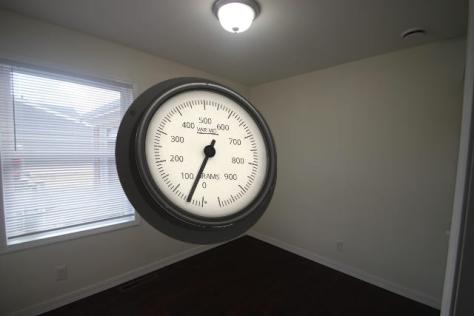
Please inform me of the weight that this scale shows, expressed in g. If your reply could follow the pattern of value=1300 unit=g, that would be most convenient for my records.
value=50 unit=g
